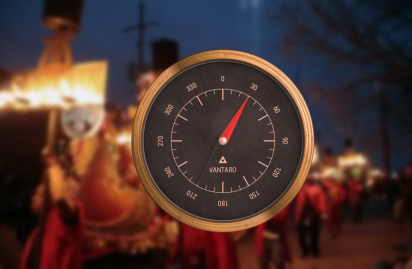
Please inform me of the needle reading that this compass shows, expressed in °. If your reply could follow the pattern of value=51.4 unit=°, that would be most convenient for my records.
value=30 unit=°
